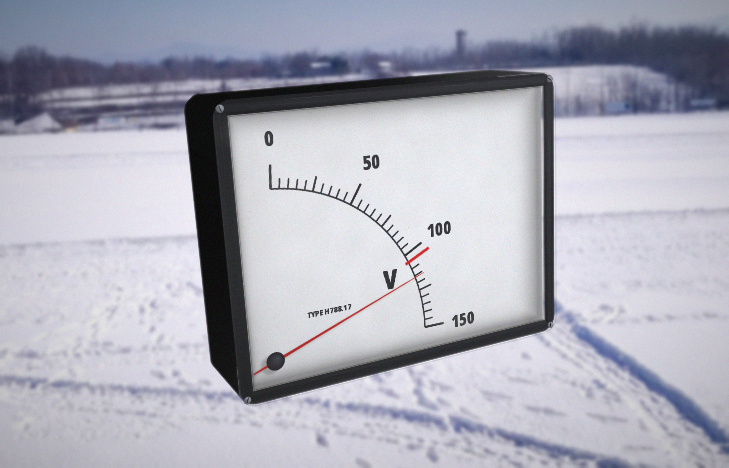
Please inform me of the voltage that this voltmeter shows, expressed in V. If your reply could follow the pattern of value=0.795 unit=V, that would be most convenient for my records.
value=115 unit=V
